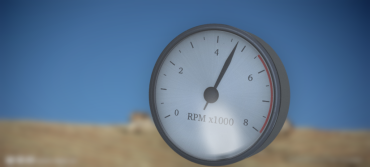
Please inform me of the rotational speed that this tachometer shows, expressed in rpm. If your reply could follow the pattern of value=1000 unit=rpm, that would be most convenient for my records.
value=4750 unit=rpm
